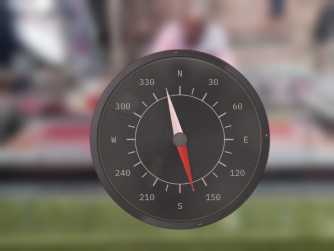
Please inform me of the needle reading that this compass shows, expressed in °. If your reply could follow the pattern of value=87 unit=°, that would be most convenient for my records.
value=165 unit=°
